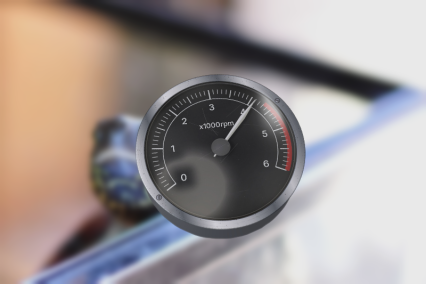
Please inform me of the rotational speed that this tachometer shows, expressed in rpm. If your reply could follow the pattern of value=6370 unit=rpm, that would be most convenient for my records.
value=4100 unit=rpm
